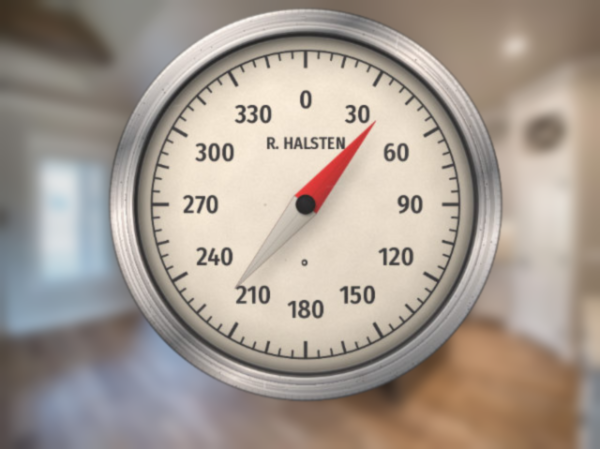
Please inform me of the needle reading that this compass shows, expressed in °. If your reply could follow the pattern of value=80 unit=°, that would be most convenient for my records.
value=40 unit=°
